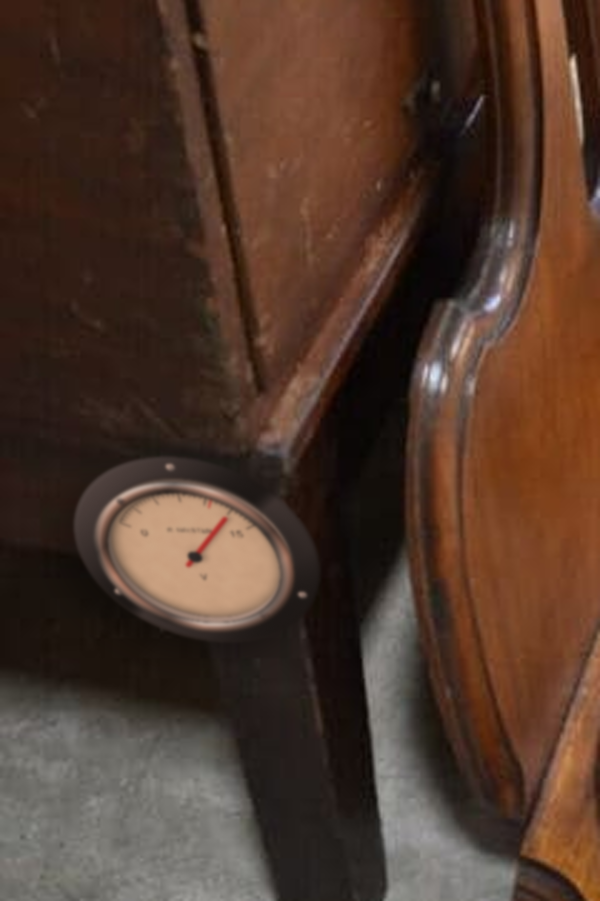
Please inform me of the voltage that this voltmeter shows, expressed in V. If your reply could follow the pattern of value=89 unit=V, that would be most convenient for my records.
value=12.5 unit=V
